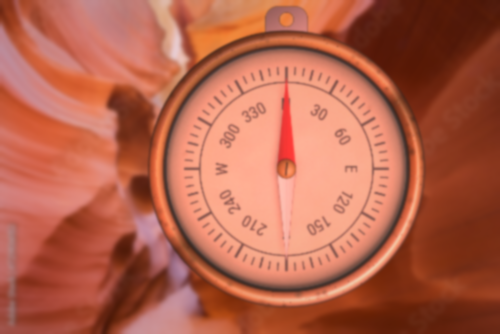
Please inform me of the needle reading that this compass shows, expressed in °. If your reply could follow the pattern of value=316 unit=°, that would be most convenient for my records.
value=0 unit=°
